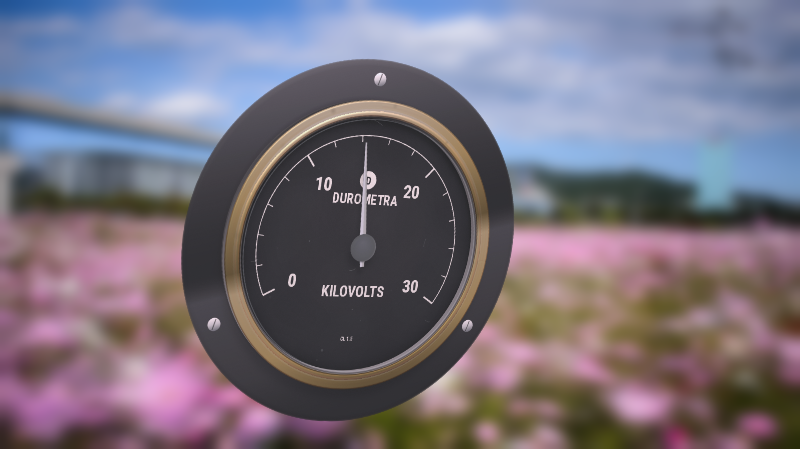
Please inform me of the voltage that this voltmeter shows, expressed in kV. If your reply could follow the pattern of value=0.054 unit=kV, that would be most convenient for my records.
value=14 unit=kV
